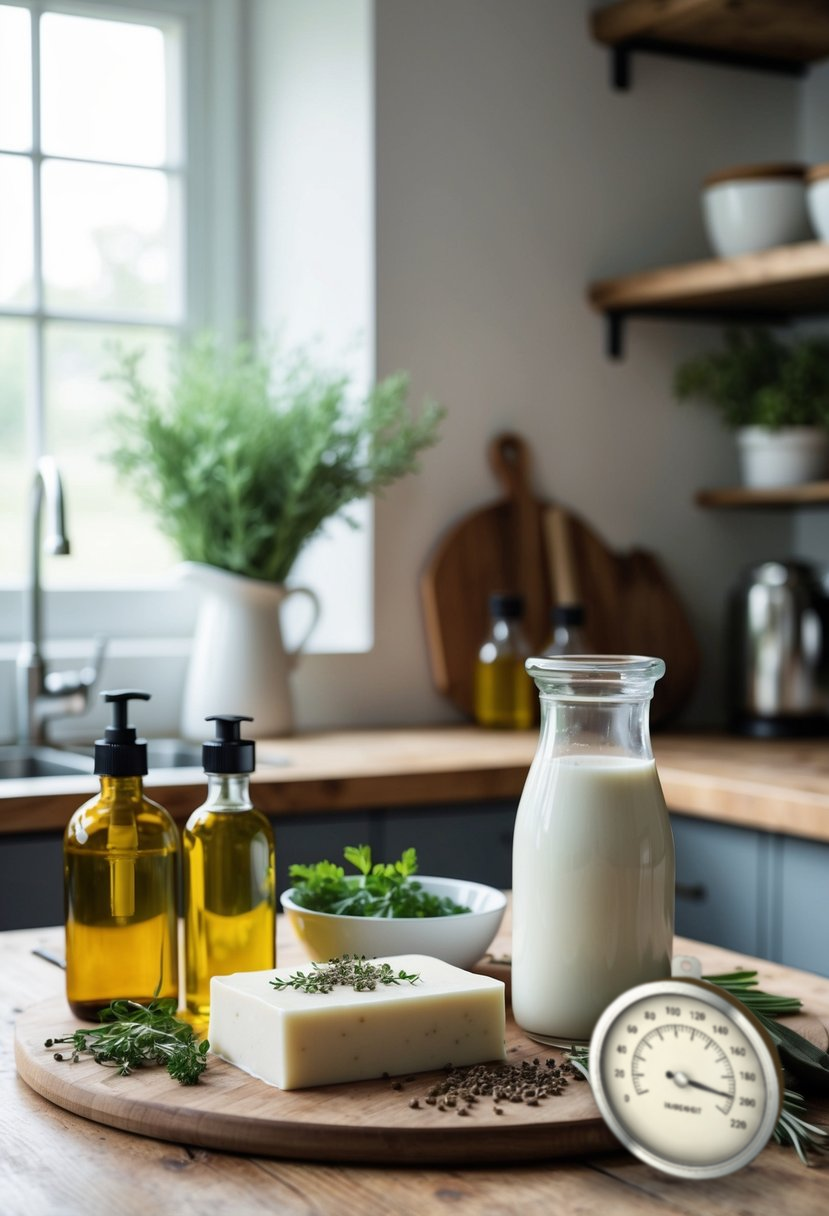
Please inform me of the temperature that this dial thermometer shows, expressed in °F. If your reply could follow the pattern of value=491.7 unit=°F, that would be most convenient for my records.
value=200 unit=°F
